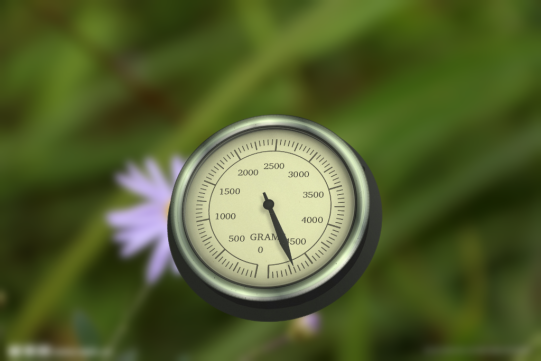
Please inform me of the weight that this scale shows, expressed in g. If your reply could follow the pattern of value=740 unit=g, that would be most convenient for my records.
value=4700 unit=g
